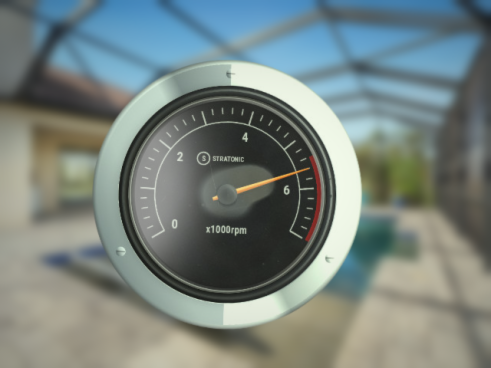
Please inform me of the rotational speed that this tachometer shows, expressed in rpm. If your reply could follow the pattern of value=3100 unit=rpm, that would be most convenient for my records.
value=5600 unit=rpm
